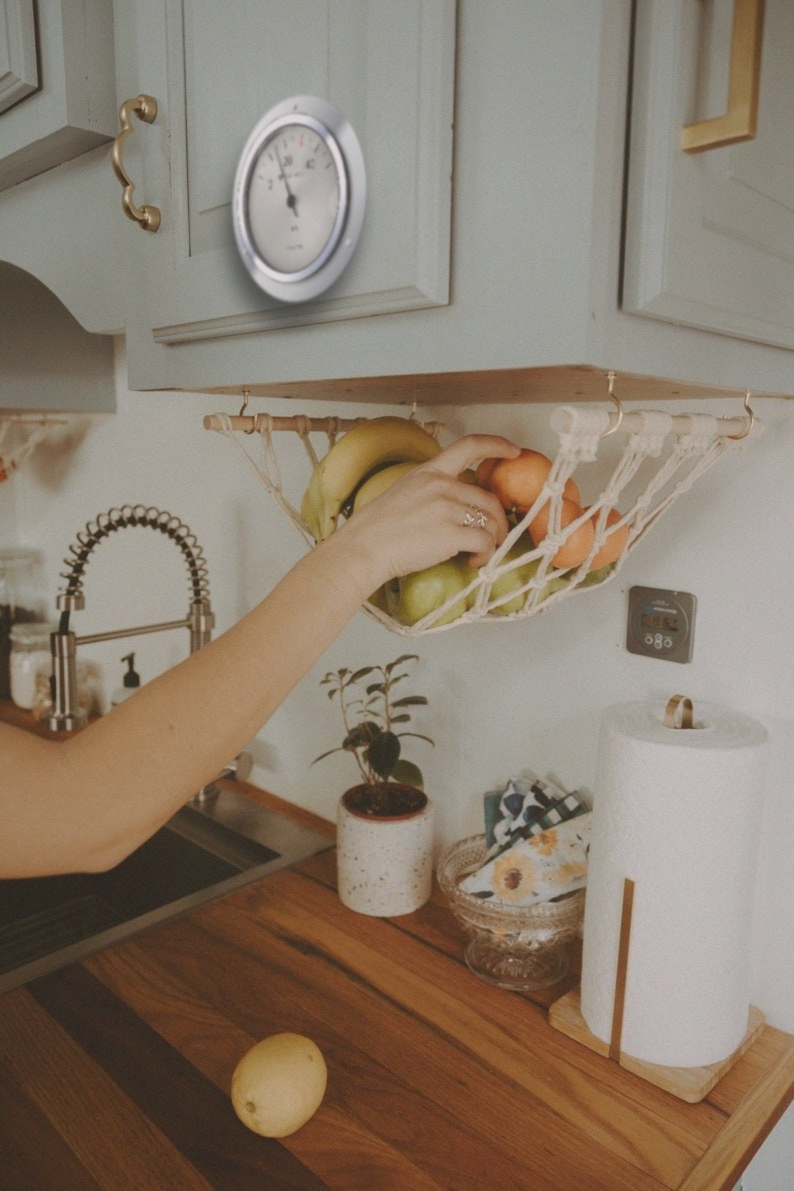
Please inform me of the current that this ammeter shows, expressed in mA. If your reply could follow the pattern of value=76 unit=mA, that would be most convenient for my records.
value=15 unit=mA
